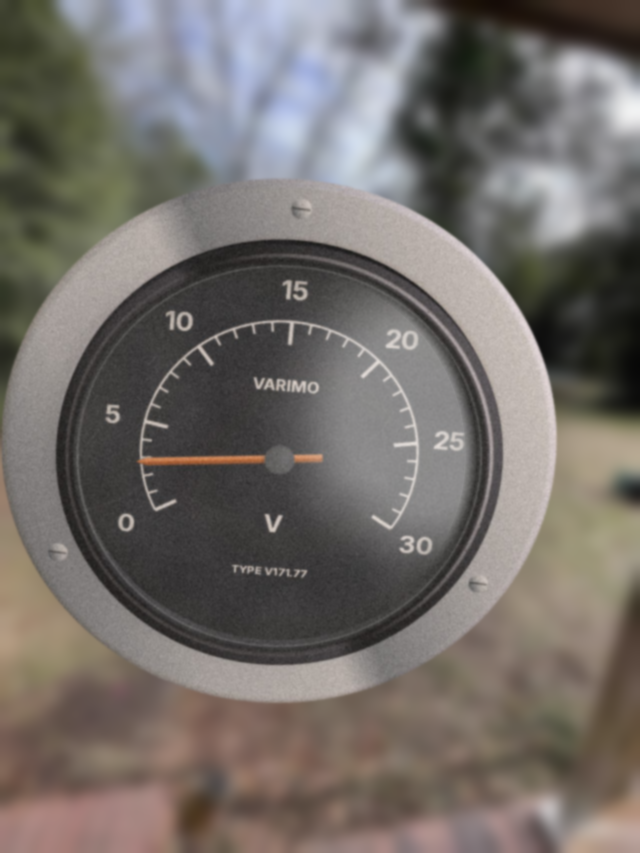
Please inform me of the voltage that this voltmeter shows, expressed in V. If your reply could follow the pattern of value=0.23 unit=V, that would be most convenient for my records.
value=3 unit=V
